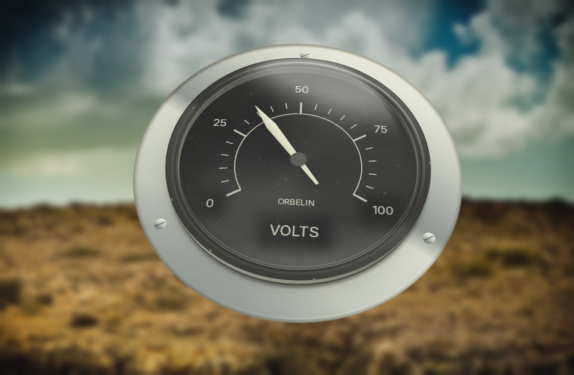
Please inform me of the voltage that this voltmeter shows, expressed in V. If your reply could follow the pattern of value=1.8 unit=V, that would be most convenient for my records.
value=35 unit=V
